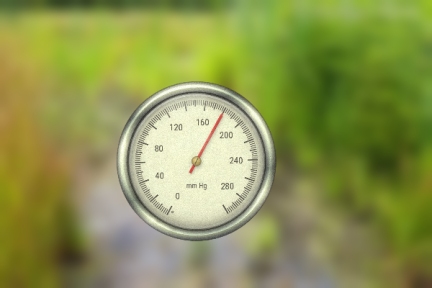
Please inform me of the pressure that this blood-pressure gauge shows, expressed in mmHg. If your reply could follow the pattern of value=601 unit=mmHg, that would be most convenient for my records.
value=180 unit=mmHg
